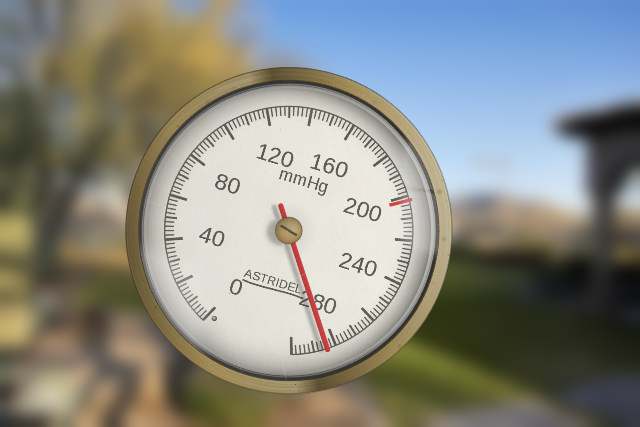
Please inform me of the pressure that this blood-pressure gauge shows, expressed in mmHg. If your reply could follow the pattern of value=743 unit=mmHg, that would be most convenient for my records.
value=284 unit=mmHg
